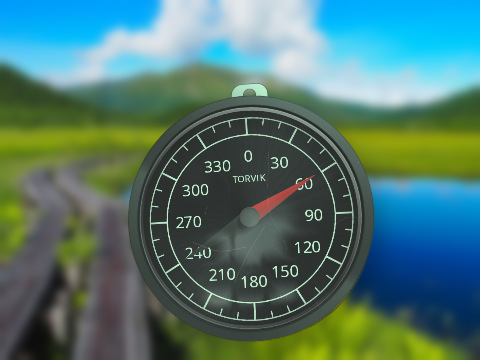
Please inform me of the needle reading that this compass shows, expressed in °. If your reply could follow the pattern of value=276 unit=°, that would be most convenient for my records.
value=60 unit=°
